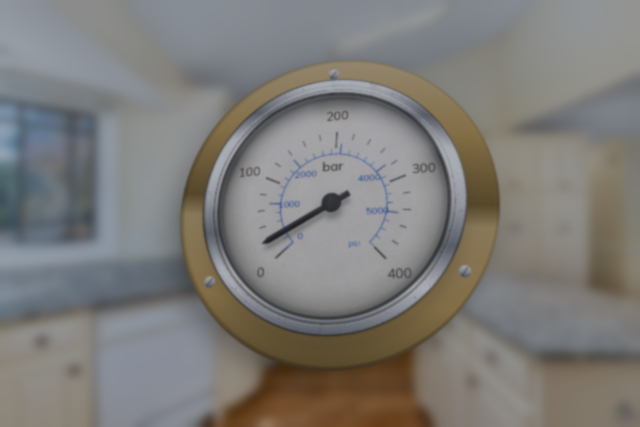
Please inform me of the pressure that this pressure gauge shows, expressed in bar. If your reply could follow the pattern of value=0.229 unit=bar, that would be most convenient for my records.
value=20 unit=bar
